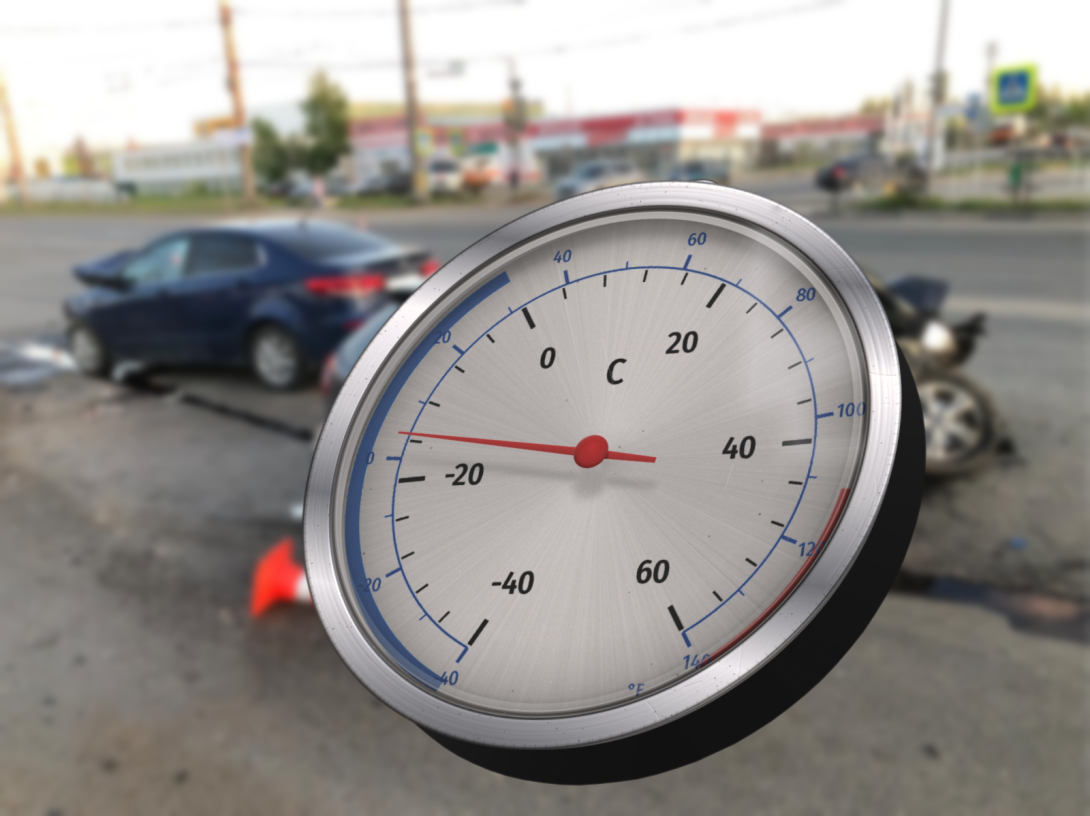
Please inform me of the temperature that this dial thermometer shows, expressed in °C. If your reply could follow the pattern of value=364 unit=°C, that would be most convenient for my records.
value=-16 unit=°C
